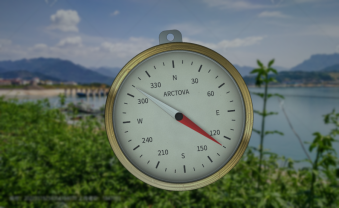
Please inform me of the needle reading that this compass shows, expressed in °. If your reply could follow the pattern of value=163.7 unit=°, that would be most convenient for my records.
value=130 unit=°
